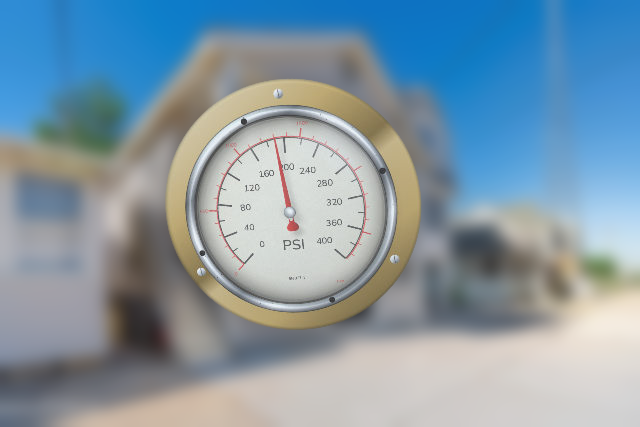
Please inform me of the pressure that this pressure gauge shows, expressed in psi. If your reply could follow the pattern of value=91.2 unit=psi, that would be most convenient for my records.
value=190 unit=psi
